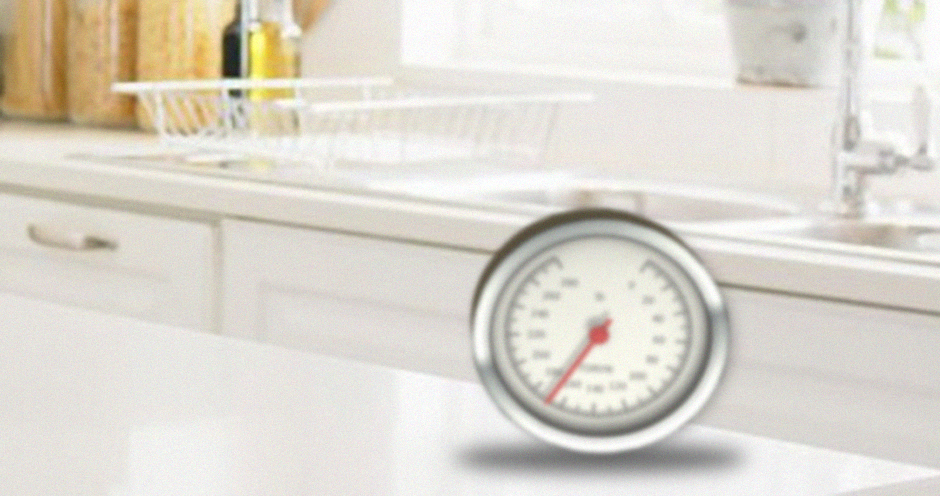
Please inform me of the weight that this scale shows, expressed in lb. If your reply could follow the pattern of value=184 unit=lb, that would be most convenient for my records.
value=170 unit=lb
